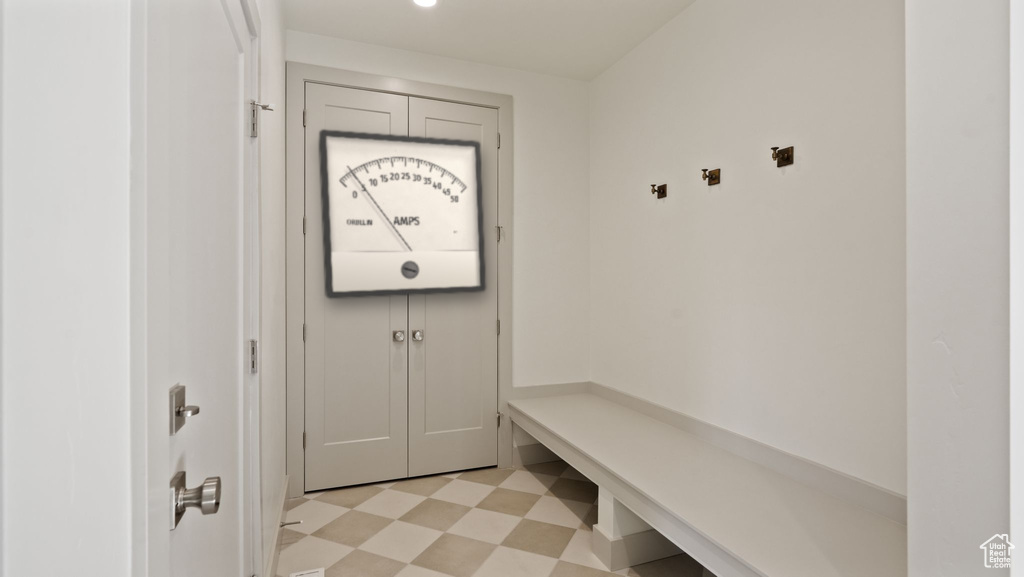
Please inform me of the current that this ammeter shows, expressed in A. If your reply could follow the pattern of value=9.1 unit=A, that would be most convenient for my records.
value=5 unit=A
